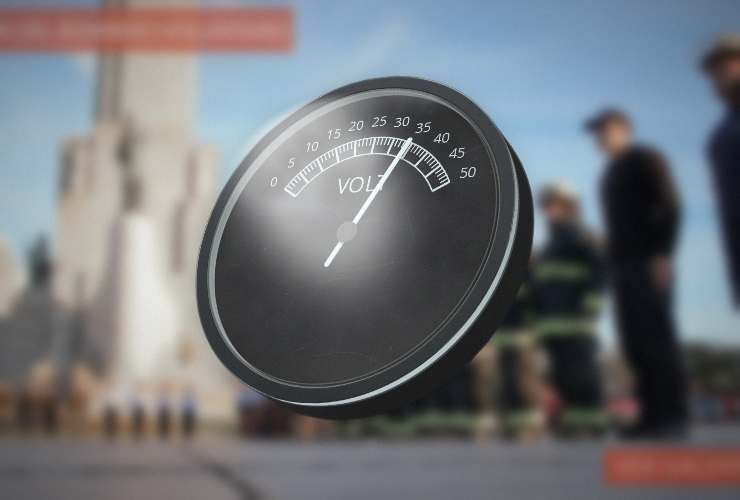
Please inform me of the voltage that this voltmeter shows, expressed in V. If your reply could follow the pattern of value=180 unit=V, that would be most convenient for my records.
value=35 unit=V
